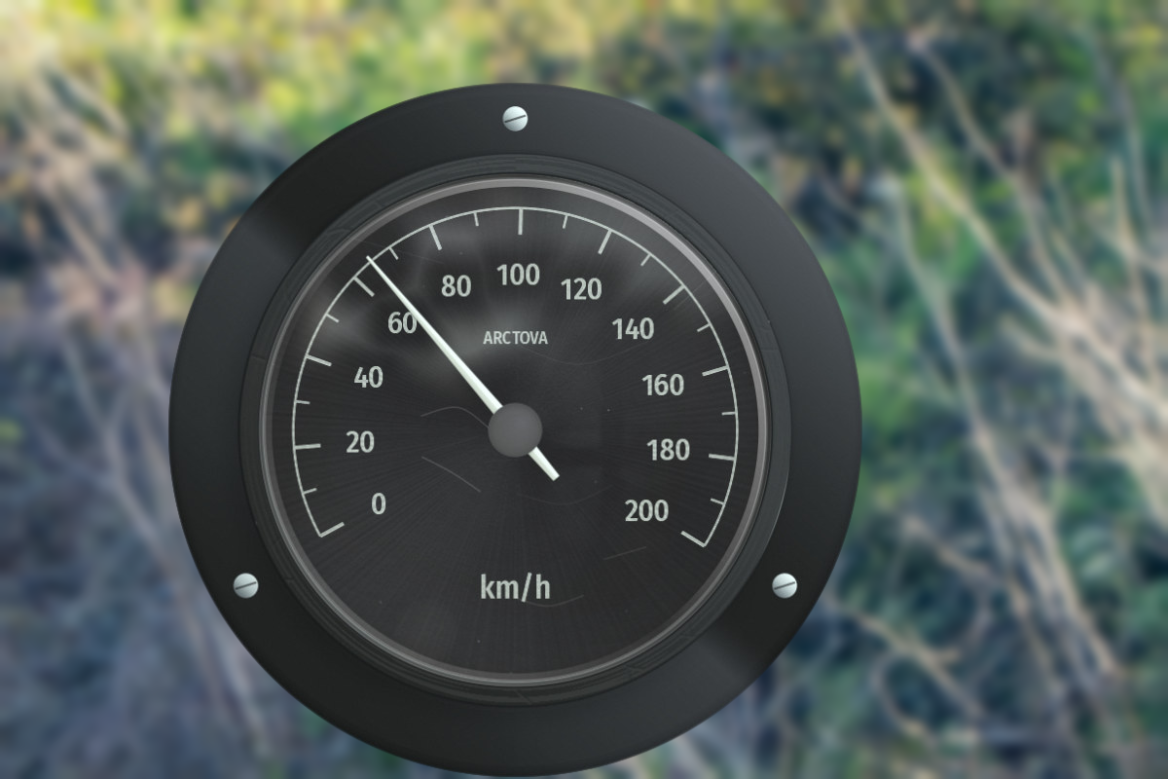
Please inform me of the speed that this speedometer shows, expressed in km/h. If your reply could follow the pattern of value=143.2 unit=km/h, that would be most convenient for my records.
value=65 unit=km/h
